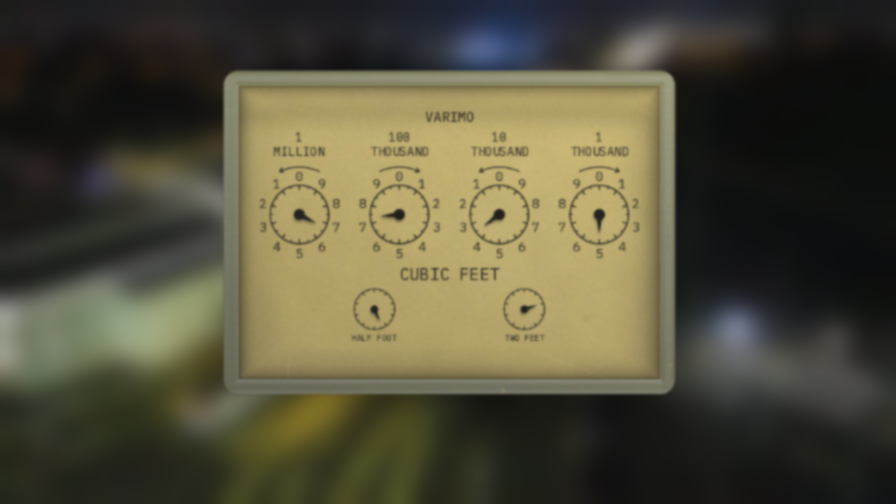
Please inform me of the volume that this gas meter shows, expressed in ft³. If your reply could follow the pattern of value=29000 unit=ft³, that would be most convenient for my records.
value=673500 unit=ft³
